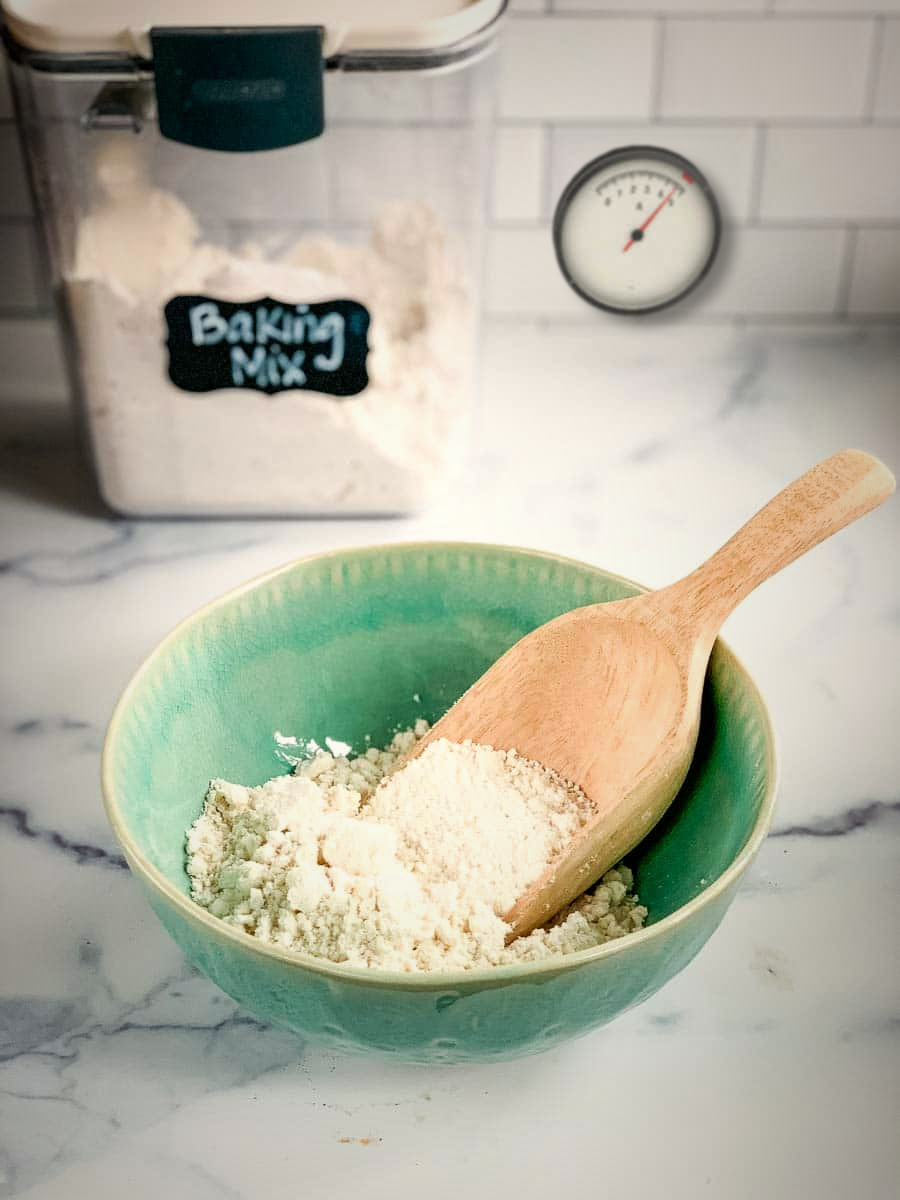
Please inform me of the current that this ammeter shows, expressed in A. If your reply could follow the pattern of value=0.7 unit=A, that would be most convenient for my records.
value=4.5 unit=A
